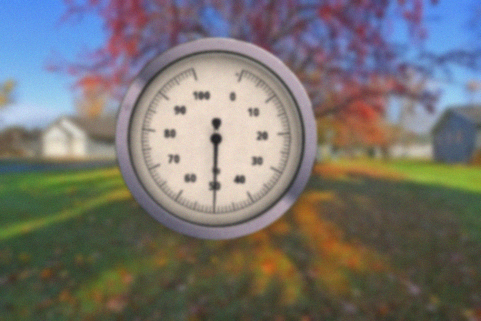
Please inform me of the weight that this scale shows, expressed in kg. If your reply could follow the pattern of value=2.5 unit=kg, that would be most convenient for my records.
value=50 unit=kg
